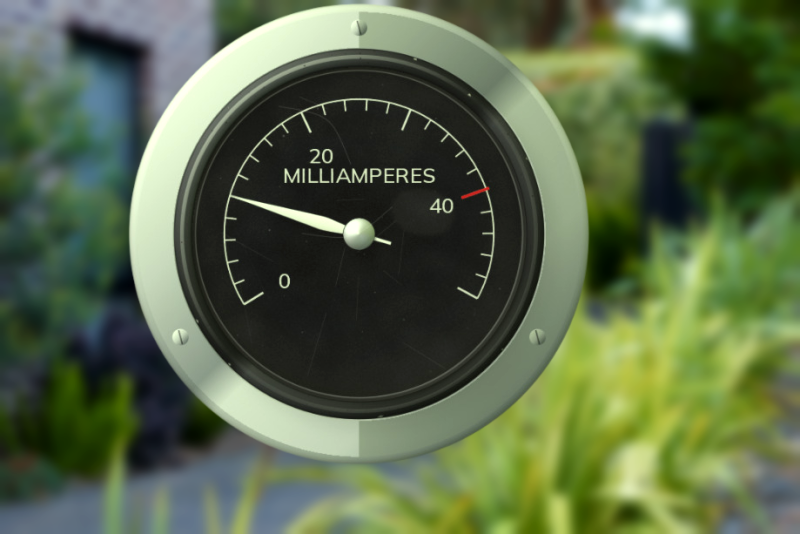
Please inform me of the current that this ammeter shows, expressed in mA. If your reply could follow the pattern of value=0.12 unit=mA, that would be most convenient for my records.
value=10 unit=mA
